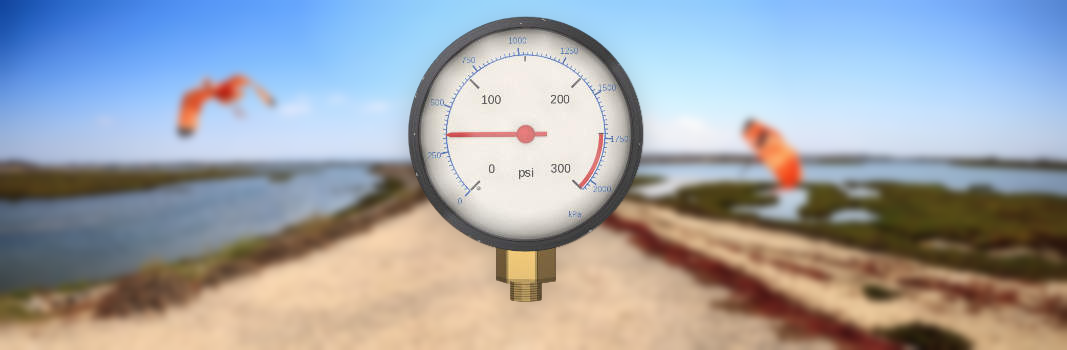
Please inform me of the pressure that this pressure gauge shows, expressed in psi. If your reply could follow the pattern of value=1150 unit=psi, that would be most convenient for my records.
value=50 unit=psi
